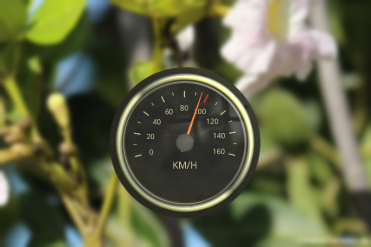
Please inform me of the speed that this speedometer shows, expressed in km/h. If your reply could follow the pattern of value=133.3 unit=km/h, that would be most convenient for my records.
value=95 unit=km/h
